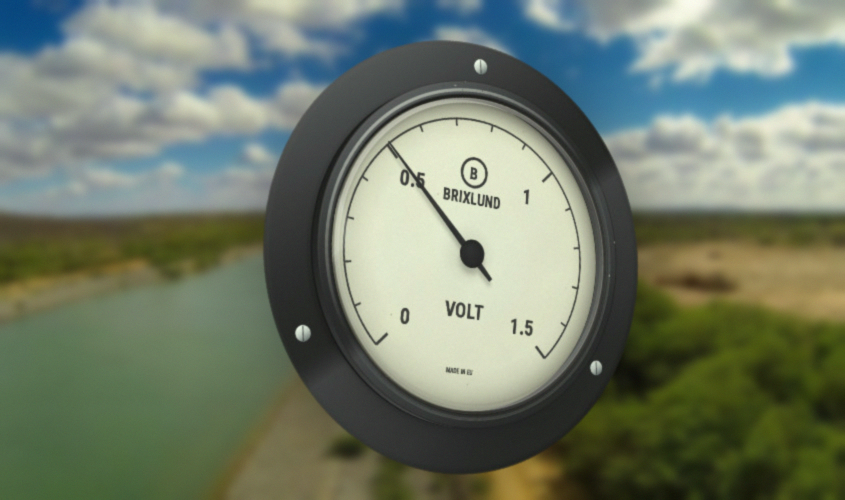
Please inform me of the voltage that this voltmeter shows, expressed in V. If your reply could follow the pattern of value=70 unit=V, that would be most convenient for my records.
value=0.5 unit=V
